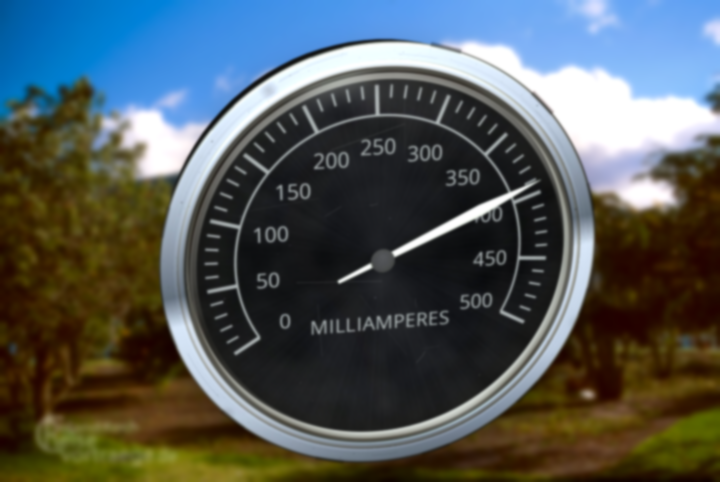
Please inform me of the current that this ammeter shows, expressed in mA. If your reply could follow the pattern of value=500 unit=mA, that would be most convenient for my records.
value=390 unit=mA
